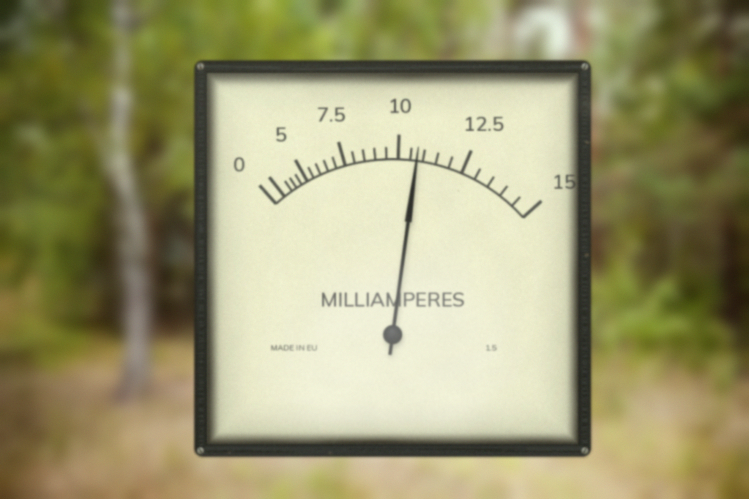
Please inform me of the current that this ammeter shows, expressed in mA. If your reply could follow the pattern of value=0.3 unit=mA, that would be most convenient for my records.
value=10.75 unit=mA
